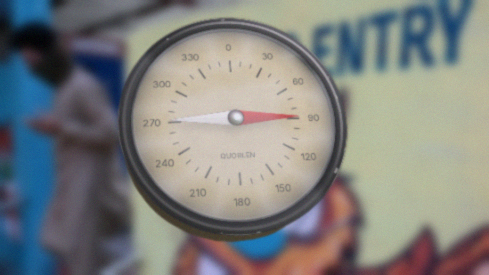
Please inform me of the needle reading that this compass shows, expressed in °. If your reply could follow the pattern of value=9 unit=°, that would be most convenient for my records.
value=90 unit=°
